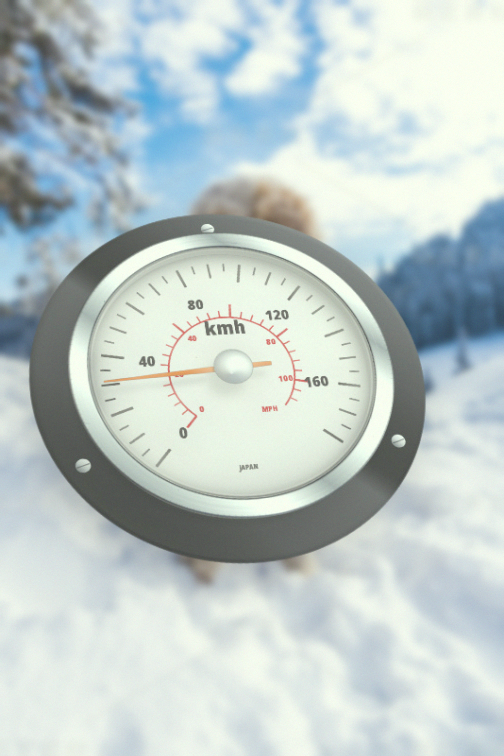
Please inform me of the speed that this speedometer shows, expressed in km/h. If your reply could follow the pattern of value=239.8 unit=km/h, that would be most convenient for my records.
value=30 unit=km/h
